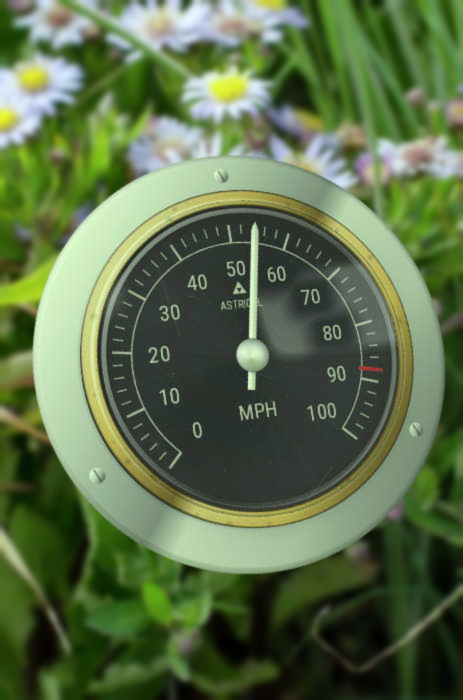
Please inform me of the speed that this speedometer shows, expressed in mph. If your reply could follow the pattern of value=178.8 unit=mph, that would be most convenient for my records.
value=54 unit=mph
